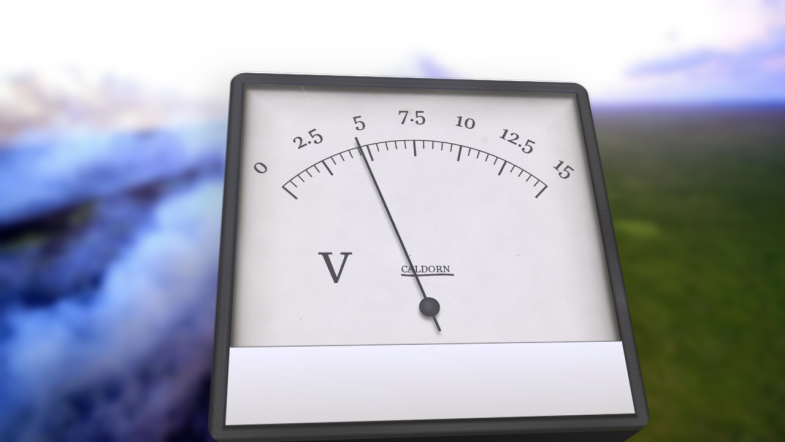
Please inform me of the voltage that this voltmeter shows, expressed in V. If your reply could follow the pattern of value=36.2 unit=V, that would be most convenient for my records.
value=4.5 unit=V
